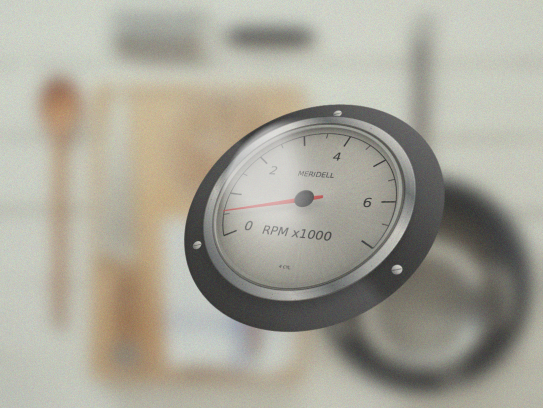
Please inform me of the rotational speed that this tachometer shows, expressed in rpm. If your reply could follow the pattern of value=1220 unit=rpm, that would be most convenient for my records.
value=500 unit=rpm
